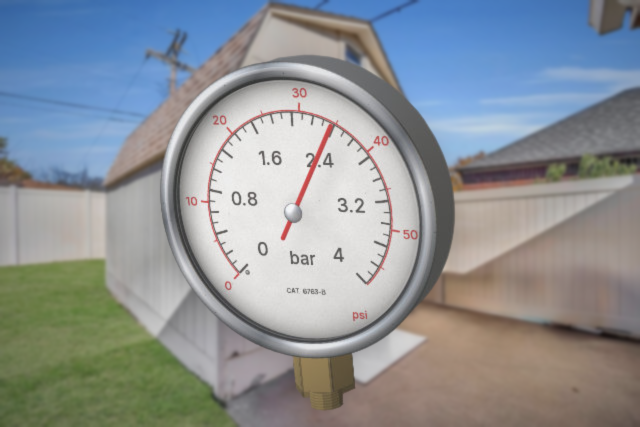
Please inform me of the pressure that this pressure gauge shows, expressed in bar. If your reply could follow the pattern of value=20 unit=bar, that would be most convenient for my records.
value=2.4 unit=bar
